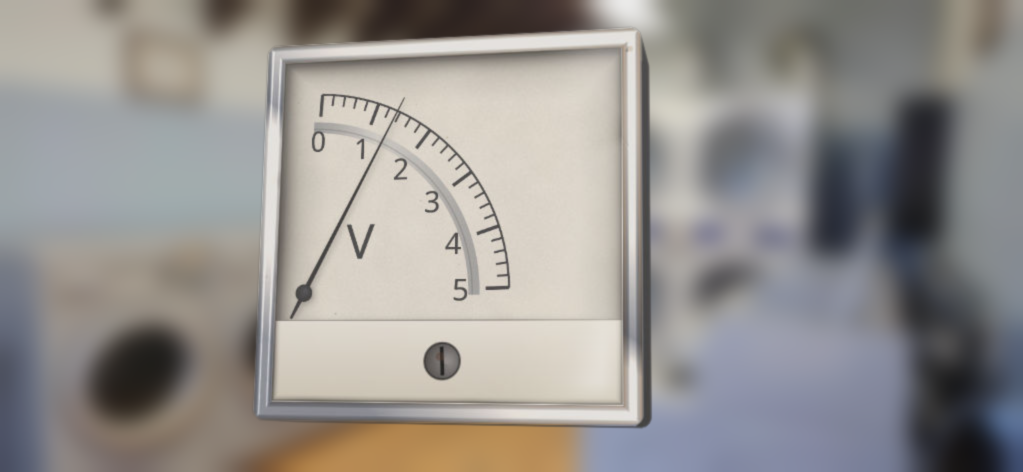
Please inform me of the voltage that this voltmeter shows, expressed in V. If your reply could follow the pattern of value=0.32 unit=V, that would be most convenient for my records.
value=1.4 unit=V
